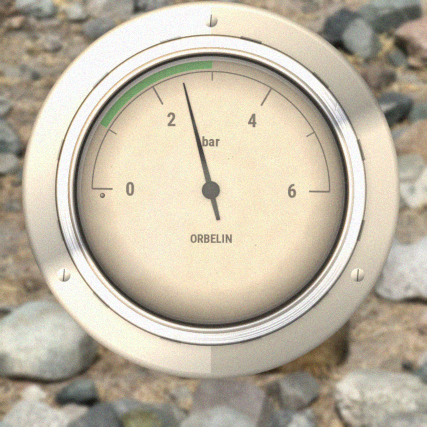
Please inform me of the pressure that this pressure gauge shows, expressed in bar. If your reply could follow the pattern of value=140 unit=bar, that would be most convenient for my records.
value=2.5 unit=bar
